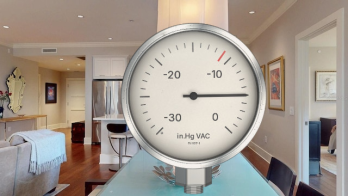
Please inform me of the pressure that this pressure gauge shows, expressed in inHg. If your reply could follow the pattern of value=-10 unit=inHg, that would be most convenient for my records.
value=-5 unit=inHg
